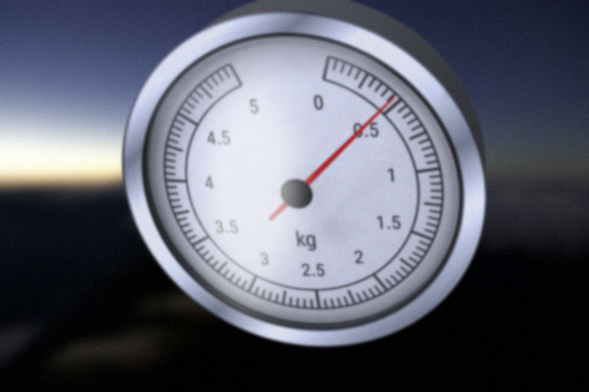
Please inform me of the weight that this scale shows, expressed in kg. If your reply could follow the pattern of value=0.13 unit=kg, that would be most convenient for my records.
value=0.45 unit=kg
